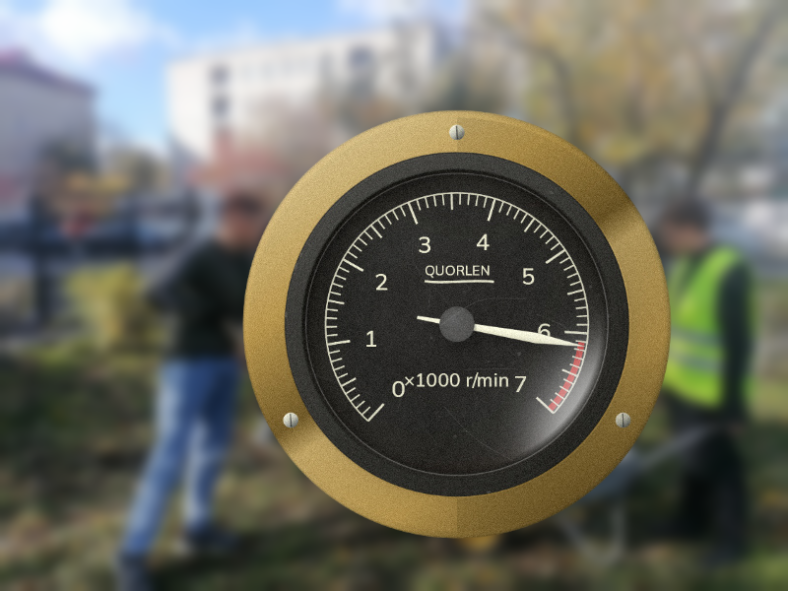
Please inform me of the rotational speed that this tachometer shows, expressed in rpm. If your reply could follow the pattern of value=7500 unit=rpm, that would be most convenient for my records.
value=6150 unit=rpm
